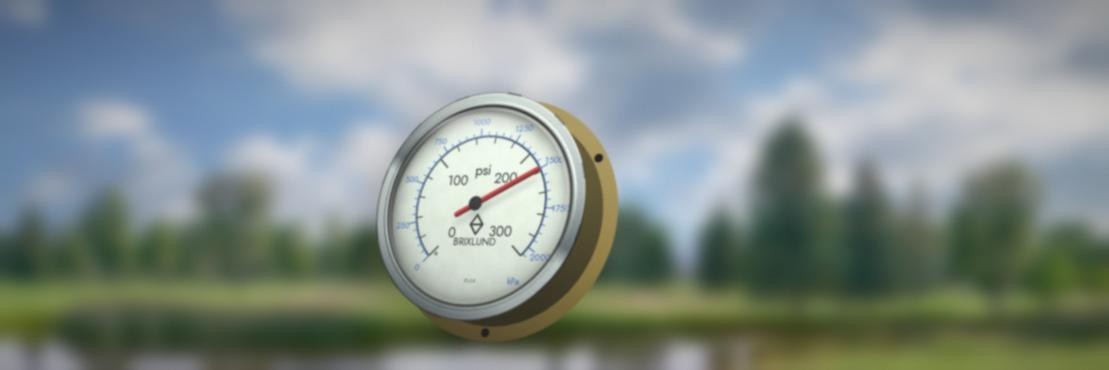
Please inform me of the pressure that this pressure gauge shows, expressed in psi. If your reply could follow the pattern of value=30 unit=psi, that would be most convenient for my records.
value=220 unit=psi
